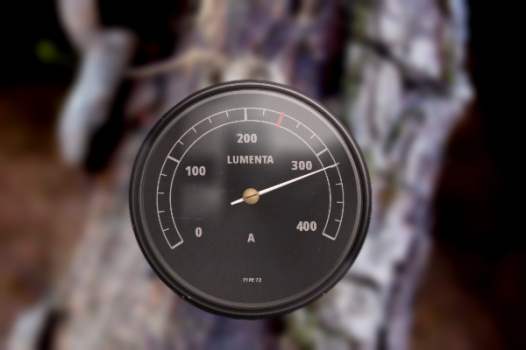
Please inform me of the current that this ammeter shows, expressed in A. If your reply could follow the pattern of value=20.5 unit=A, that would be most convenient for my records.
value=320 unit=A
